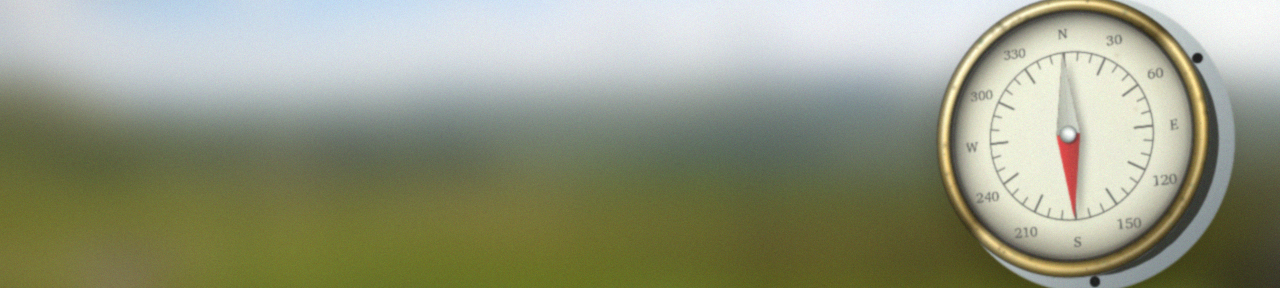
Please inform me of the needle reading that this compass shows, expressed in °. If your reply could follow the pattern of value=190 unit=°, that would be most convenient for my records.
value=180 unit=°
